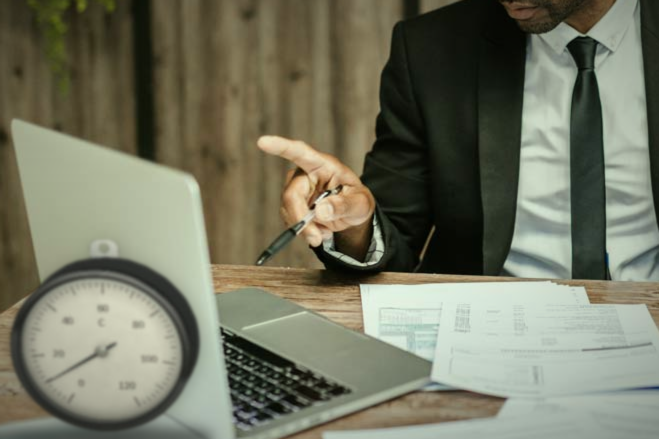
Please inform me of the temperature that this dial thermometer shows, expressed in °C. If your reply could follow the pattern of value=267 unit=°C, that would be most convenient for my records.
value=10 unit=°C
